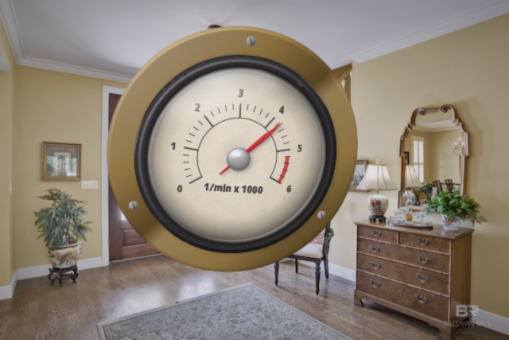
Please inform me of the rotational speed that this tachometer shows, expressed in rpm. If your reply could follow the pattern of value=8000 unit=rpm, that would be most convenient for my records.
value=4200 unit=rpm
